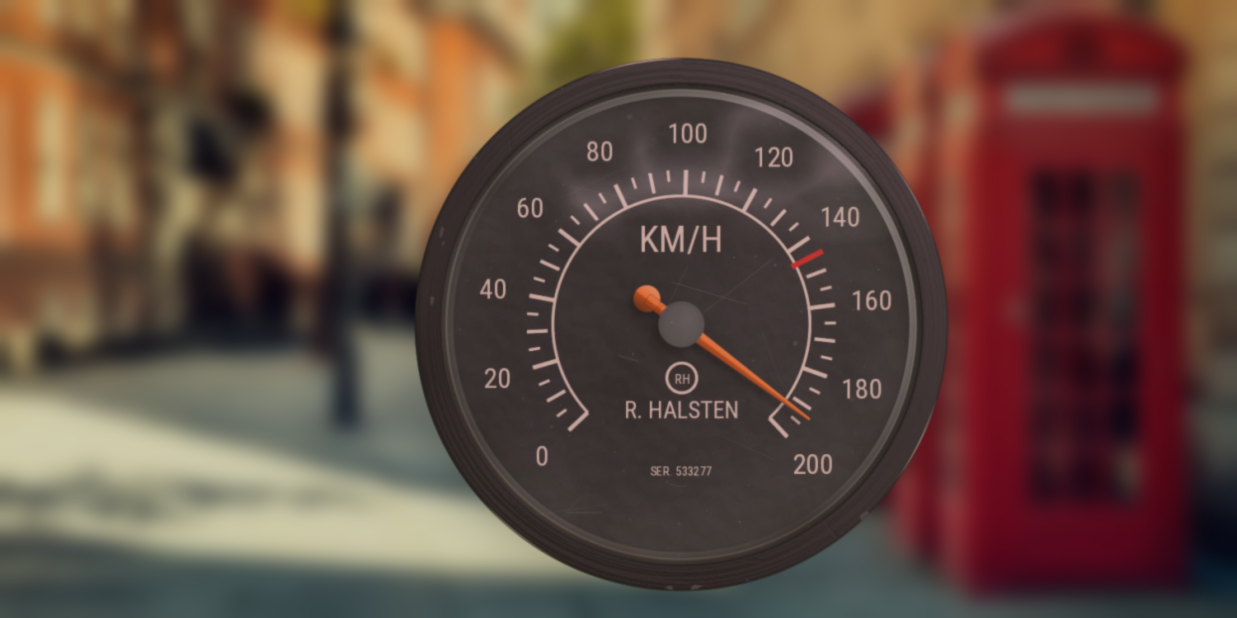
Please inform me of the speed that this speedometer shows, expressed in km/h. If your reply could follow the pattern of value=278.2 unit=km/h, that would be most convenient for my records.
value=192.5 unit=km/h
